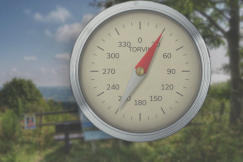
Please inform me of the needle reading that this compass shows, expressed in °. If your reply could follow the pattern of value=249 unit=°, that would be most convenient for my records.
value=30 unit=°
